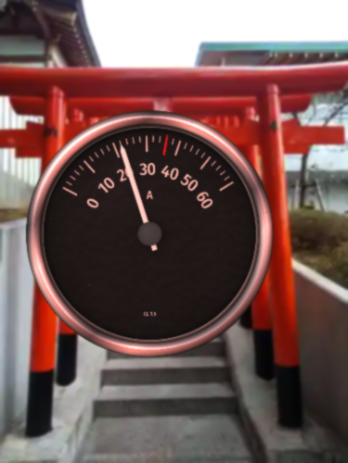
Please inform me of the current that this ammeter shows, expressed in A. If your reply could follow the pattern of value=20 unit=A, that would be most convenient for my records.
value=22 unit=A
